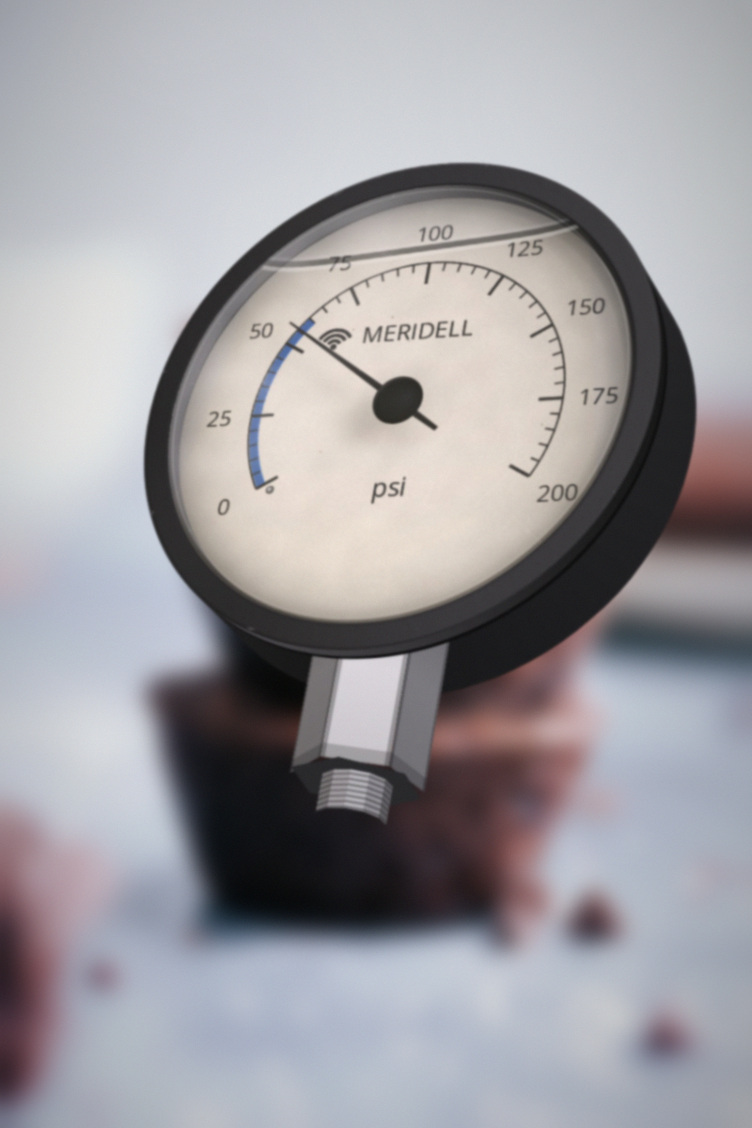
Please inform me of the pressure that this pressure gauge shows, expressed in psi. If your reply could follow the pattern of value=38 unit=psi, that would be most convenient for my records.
value=55 unit=psi
